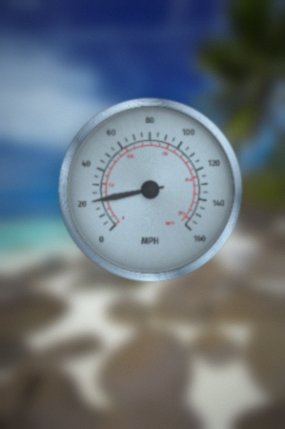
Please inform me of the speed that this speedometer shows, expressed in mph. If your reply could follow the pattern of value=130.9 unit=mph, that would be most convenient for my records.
value=20 unit=mph
